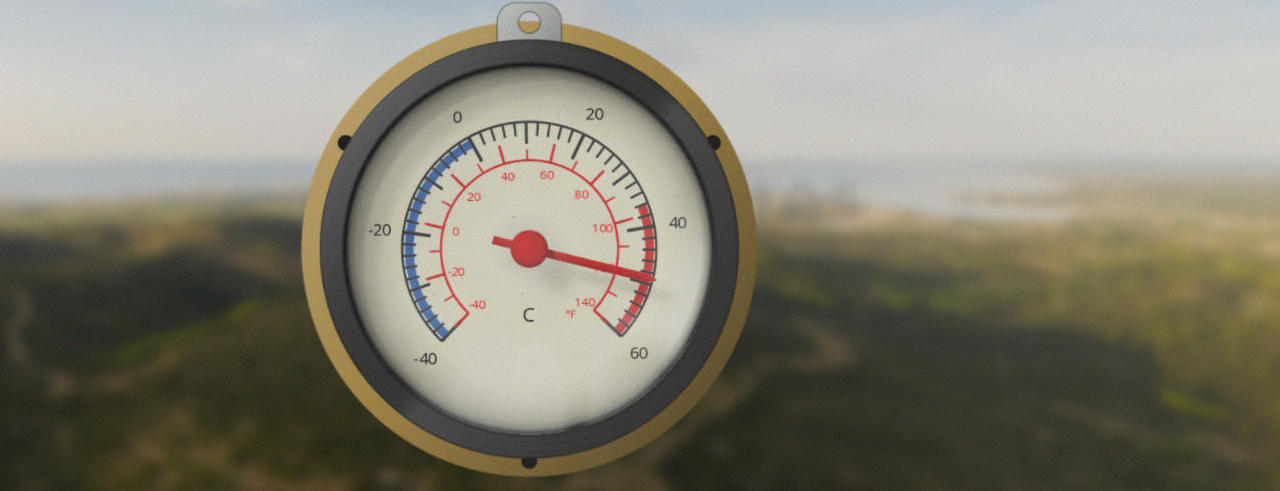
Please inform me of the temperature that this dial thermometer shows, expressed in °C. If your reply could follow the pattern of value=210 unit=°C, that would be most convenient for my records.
value=49 unit=°C
